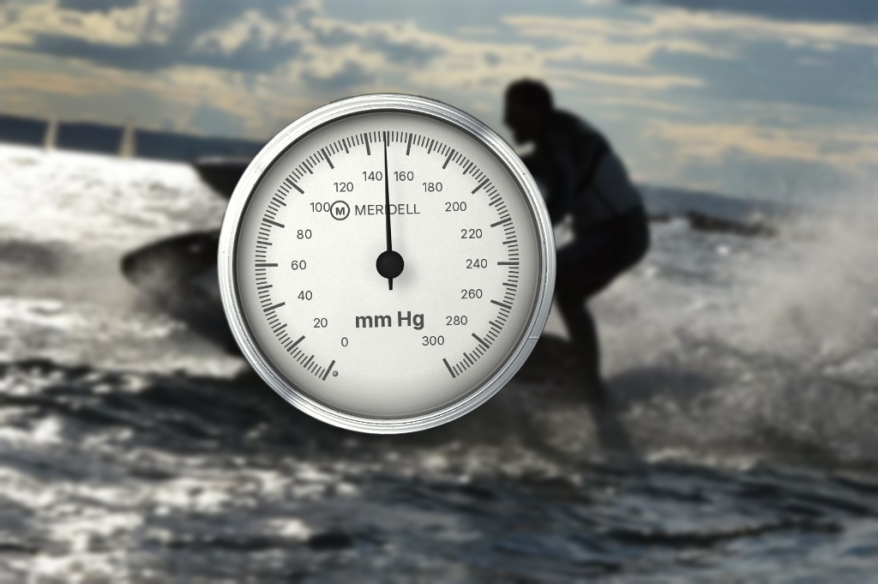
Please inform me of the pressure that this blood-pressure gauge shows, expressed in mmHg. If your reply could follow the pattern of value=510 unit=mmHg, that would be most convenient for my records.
value=148 unit=mmHg
